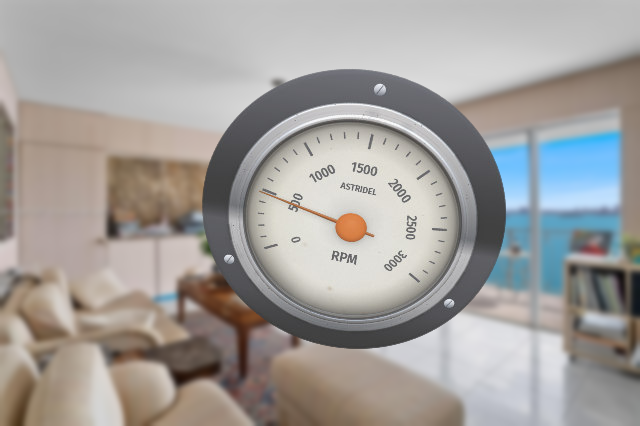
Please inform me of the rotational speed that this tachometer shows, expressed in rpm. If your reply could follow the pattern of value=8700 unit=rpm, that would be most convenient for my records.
value=500 unit=rpm
